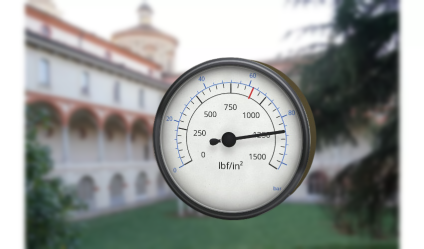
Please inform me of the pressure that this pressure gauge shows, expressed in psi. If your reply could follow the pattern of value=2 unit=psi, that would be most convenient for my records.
value=1250 unit=psi
